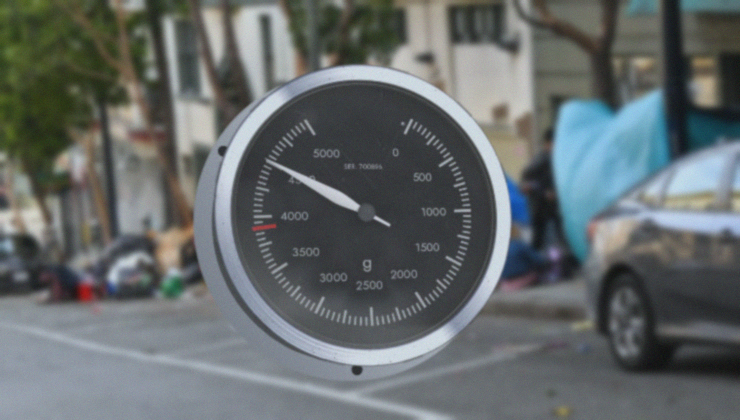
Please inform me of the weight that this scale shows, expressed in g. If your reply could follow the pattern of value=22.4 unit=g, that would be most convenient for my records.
value=4500 unit=g
